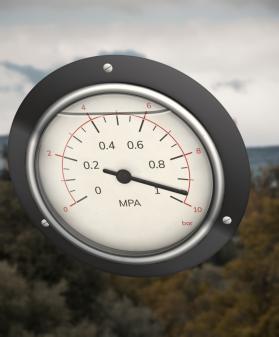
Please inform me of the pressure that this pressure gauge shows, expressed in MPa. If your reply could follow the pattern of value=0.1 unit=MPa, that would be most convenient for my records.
value=0.95 unit=MPa
